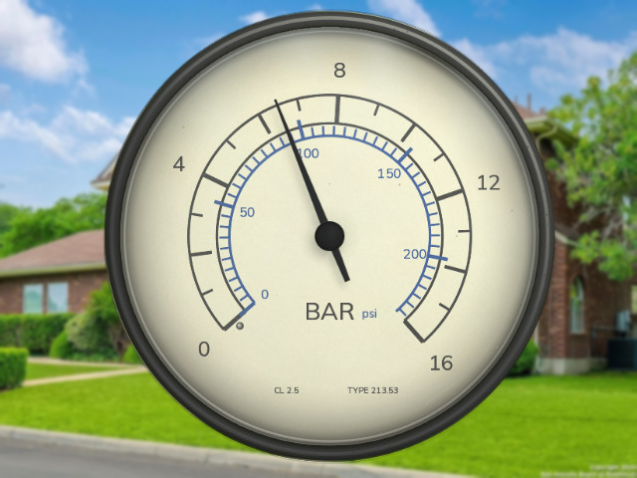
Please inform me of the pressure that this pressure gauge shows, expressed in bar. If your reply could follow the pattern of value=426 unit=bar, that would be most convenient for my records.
value=6.5 unit=bar
